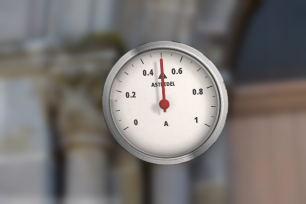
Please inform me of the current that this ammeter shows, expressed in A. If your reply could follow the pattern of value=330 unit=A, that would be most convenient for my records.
value=0.5 unit=A
